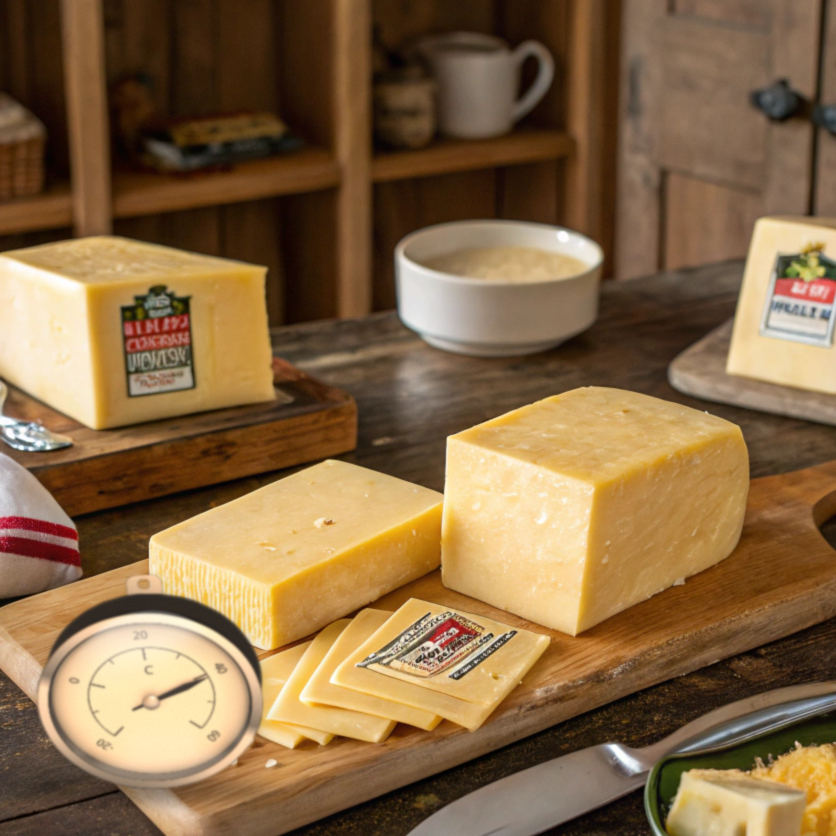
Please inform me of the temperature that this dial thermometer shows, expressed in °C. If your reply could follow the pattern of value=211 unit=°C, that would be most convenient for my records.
value=40 unit=°C
